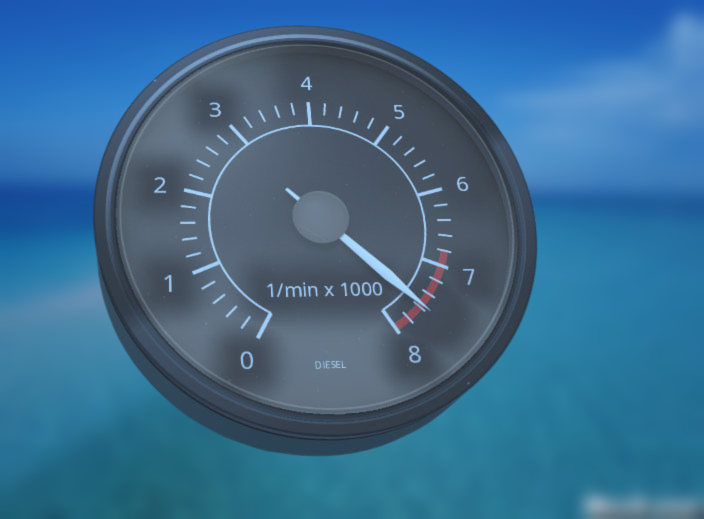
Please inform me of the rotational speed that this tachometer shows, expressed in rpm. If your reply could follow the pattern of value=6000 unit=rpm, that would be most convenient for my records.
value=7600 unit=rpm
